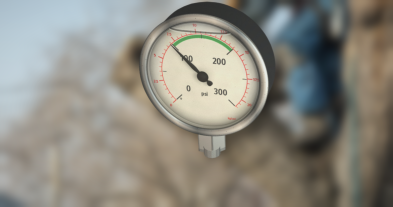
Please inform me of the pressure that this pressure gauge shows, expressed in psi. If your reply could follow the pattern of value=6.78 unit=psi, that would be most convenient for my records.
value=100 unit=psi
